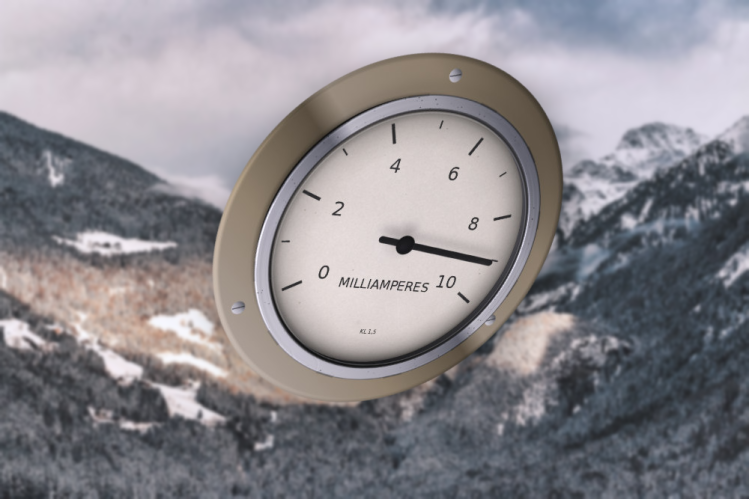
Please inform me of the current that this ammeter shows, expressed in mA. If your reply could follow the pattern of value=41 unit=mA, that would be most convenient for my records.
value=9 unit=mA
